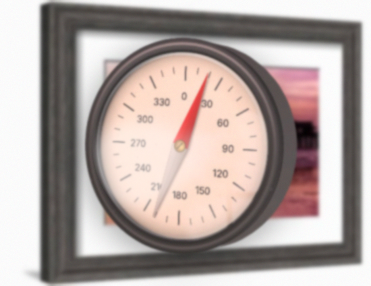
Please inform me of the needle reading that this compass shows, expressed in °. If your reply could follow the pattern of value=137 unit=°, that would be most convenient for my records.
value=20 unit=°
